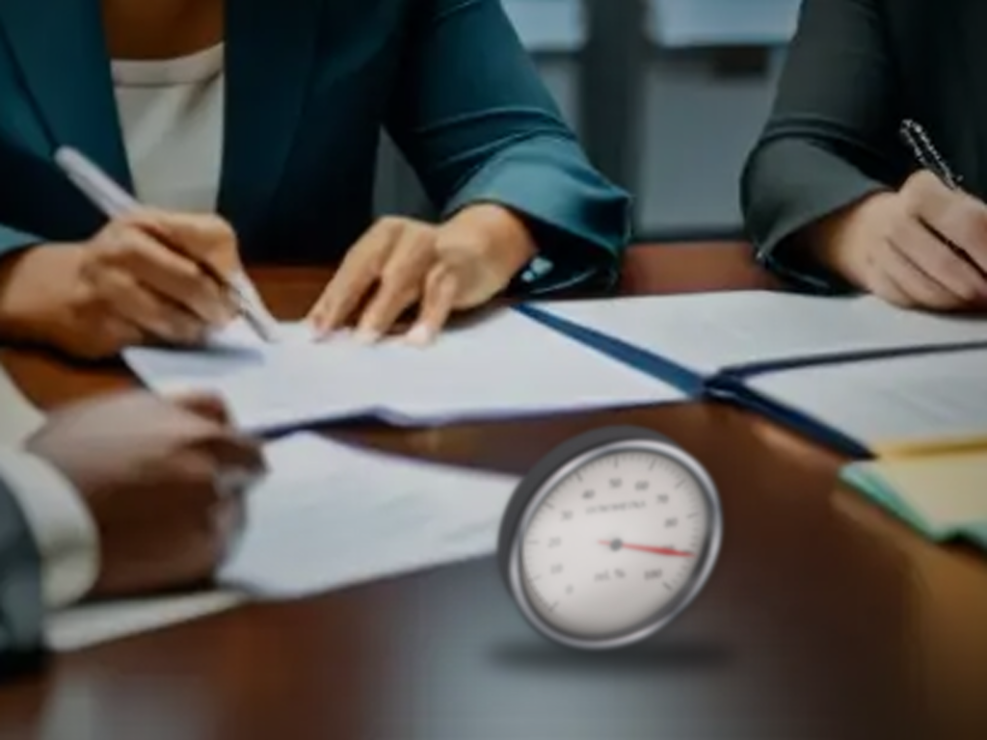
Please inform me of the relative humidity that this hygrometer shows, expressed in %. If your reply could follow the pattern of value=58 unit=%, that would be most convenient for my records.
value=90 unit=%
